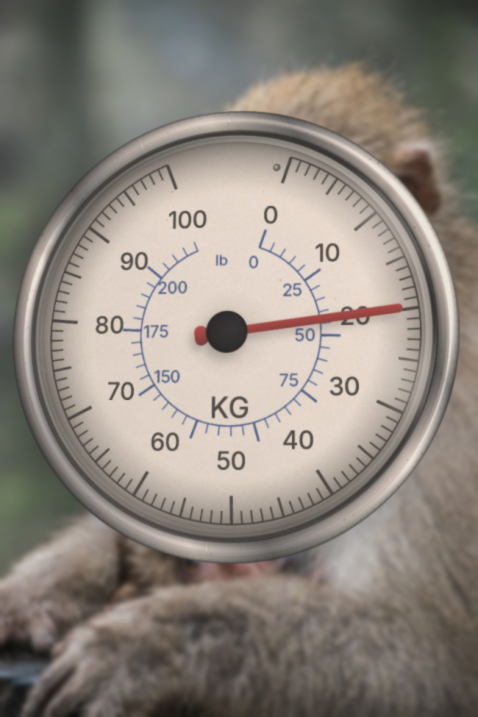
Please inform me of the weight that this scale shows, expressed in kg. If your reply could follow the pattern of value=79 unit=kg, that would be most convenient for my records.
value=20 unit=kg
